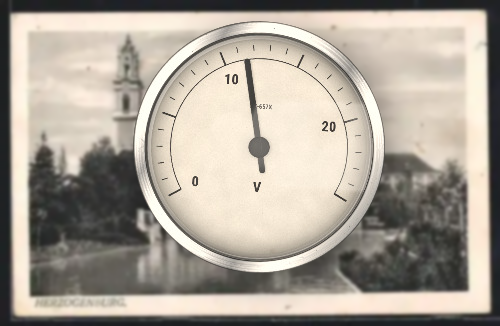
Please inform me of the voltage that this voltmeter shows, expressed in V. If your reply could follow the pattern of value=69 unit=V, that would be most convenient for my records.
value=11.5 unit=V
